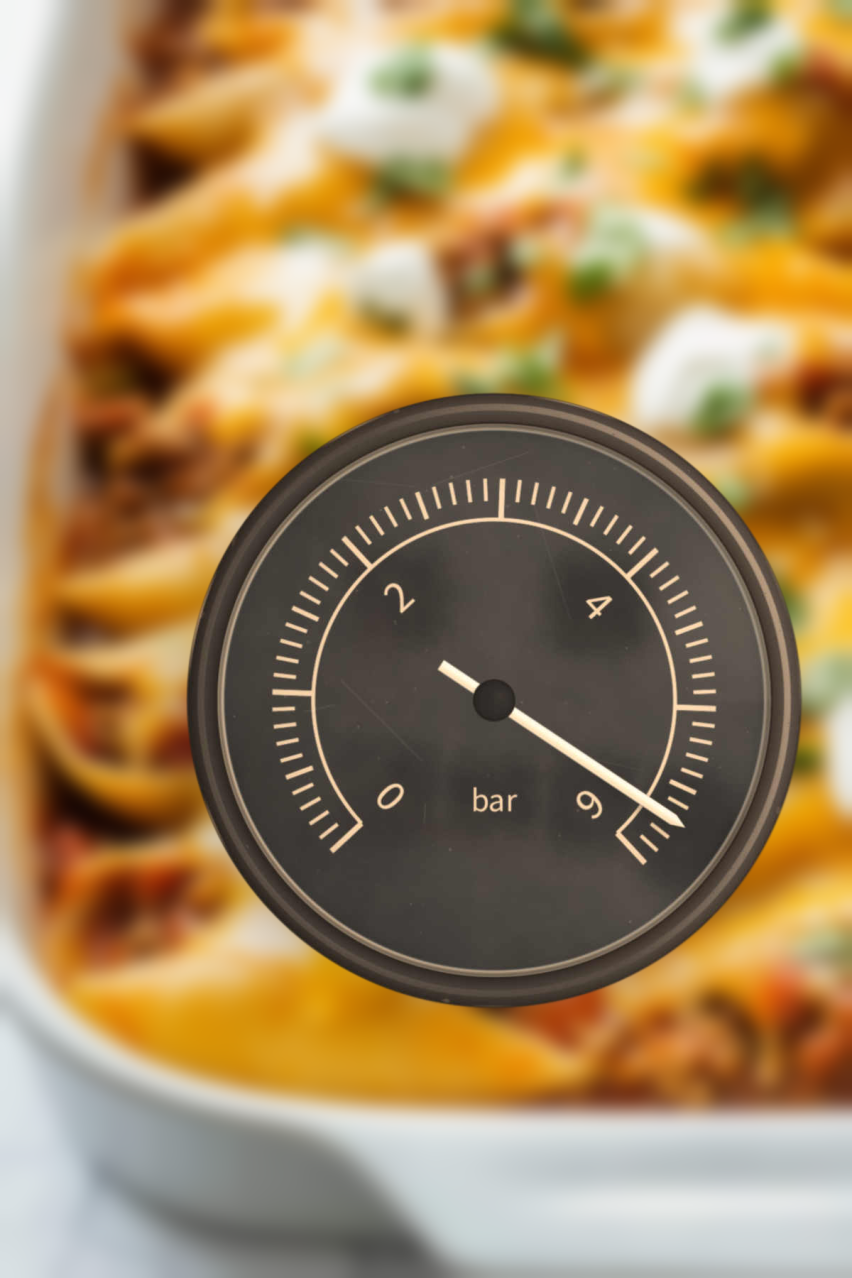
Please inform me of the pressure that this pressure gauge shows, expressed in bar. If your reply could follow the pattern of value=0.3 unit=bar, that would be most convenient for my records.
value=5.7 unit=bar
